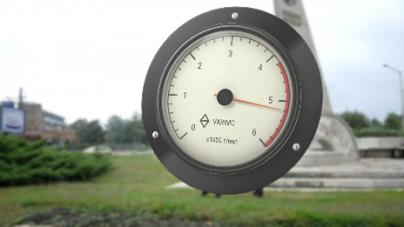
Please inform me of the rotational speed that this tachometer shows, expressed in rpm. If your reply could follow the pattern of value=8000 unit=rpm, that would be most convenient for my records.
value=5200 unit=rpm
